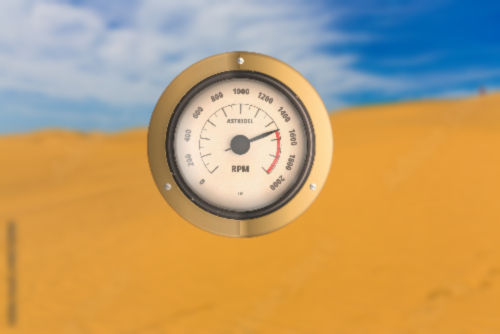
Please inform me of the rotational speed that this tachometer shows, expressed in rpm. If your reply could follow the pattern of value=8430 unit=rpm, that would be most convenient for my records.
value=1500 unit=rpm
